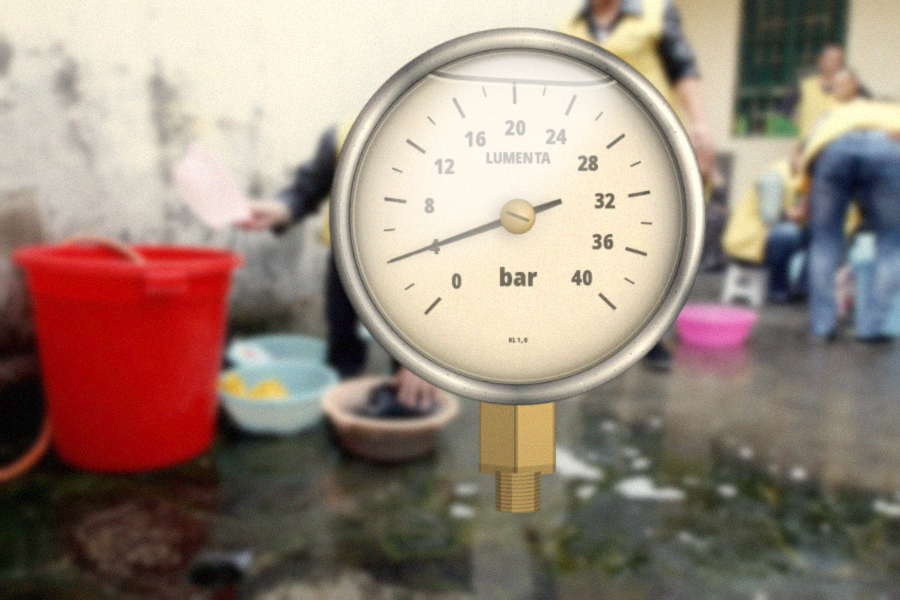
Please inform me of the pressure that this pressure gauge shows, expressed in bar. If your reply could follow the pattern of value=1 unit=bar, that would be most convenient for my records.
value=4 unit=bar
